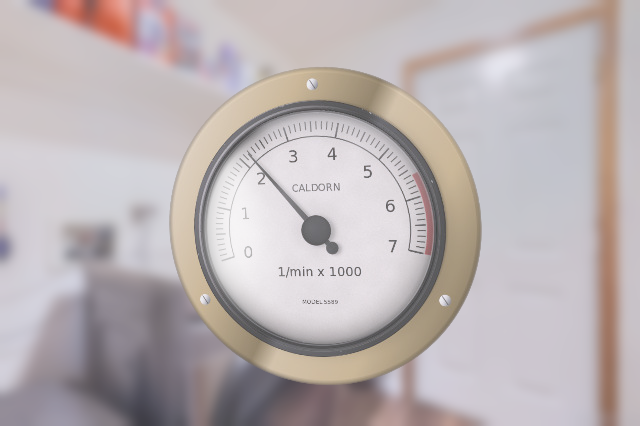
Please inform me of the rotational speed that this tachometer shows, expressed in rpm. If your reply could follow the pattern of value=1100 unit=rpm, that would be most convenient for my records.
value=2200 unit=rpm
